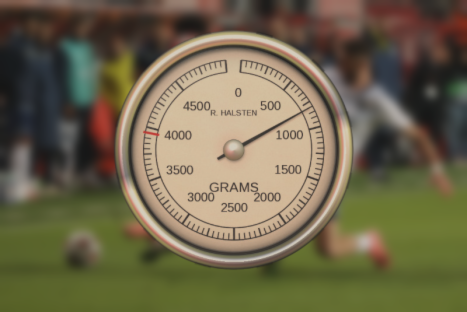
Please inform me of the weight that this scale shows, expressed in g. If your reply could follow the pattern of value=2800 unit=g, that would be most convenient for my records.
value=800 unit=g
